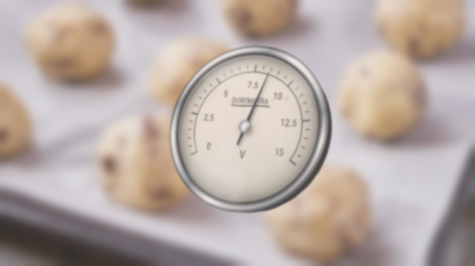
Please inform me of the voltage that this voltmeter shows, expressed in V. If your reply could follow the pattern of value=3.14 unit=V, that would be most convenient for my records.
value=8.5 unit=V
